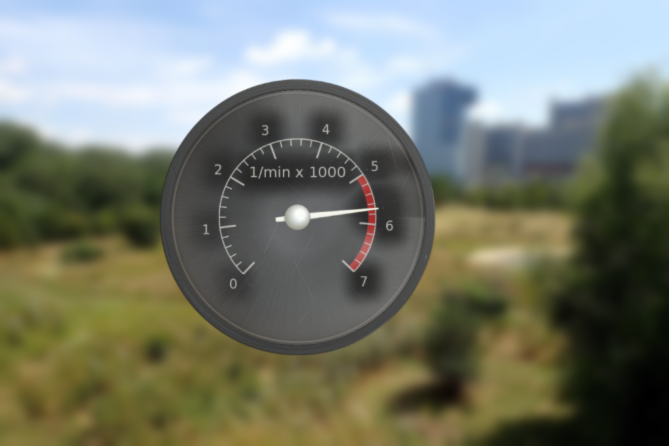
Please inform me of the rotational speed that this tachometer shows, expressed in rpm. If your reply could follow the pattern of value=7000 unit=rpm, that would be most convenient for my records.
value=5700 unit=rpm
